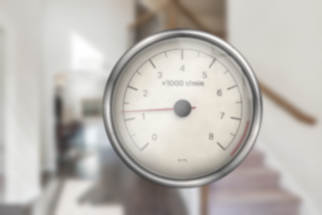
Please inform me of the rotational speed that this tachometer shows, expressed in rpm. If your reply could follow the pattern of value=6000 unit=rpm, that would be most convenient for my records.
value=1250 unit=rpm
